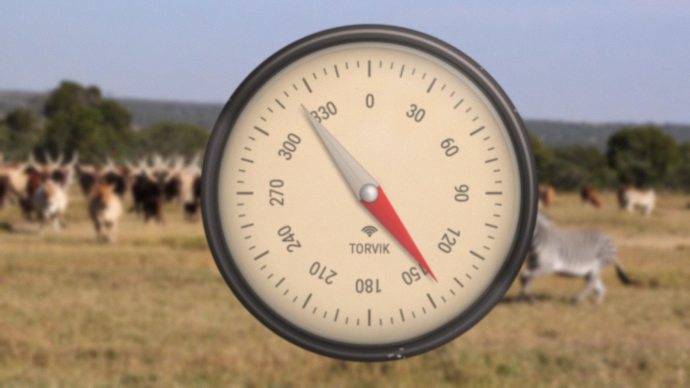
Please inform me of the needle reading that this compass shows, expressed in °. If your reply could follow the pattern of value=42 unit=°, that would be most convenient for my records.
value=142.5 unit=°
